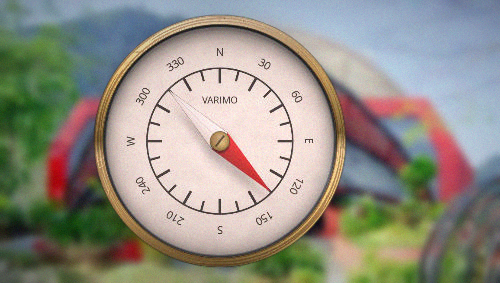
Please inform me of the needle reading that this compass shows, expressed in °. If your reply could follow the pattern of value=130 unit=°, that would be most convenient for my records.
value=135 unit=°
